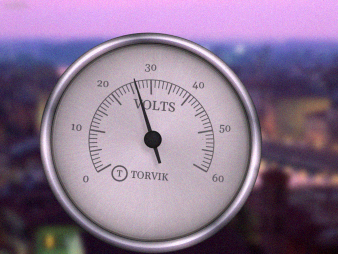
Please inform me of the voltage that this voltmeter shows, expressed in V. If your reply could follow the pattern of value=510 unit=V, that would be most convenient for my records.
value=26 unit=V
